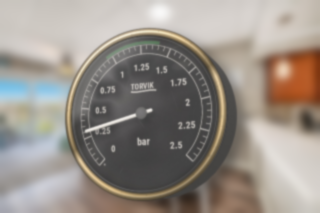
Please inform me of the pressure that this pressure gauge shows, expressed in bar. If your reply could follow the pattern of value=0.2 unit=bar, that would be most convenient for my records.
value=0.3 unit=bar
